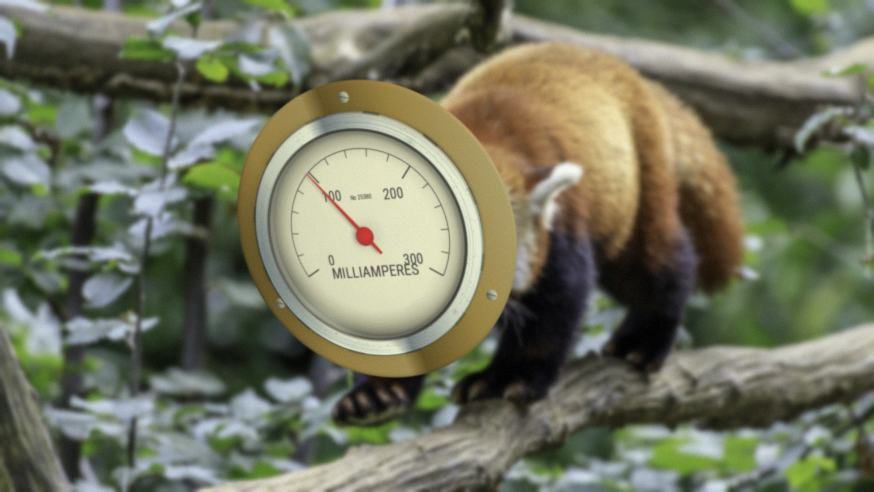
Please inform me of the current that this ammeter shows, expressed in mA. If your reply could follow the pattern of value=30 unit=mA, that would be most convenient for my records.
value=100 unit=mA
